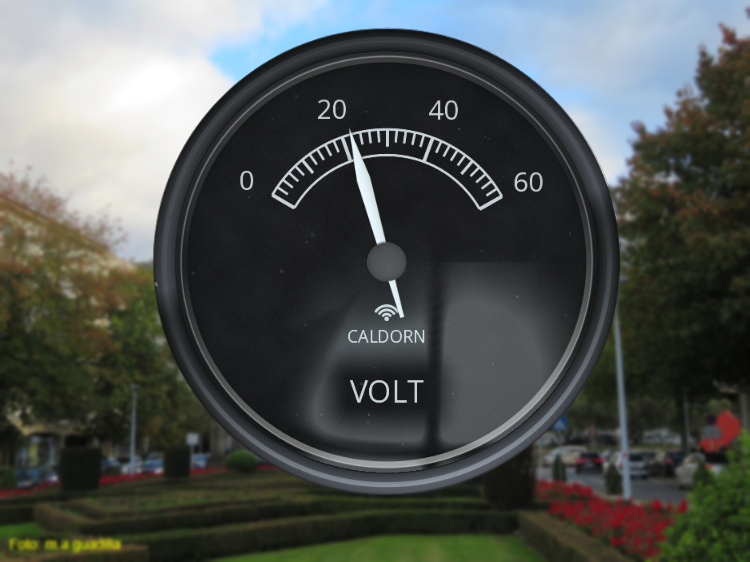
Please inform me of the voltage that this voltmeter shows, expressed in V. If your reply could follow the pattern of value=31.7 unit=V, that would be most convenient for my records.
value=22 unit=V
